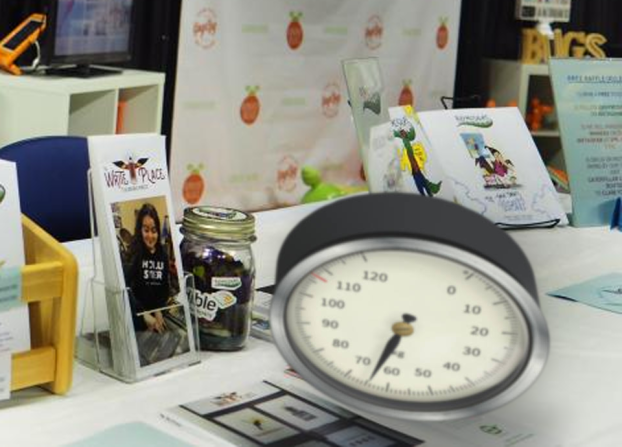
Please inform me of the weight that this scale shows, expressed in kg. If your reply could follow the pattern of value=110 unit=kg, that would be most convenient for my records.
value=65 unit=kg
